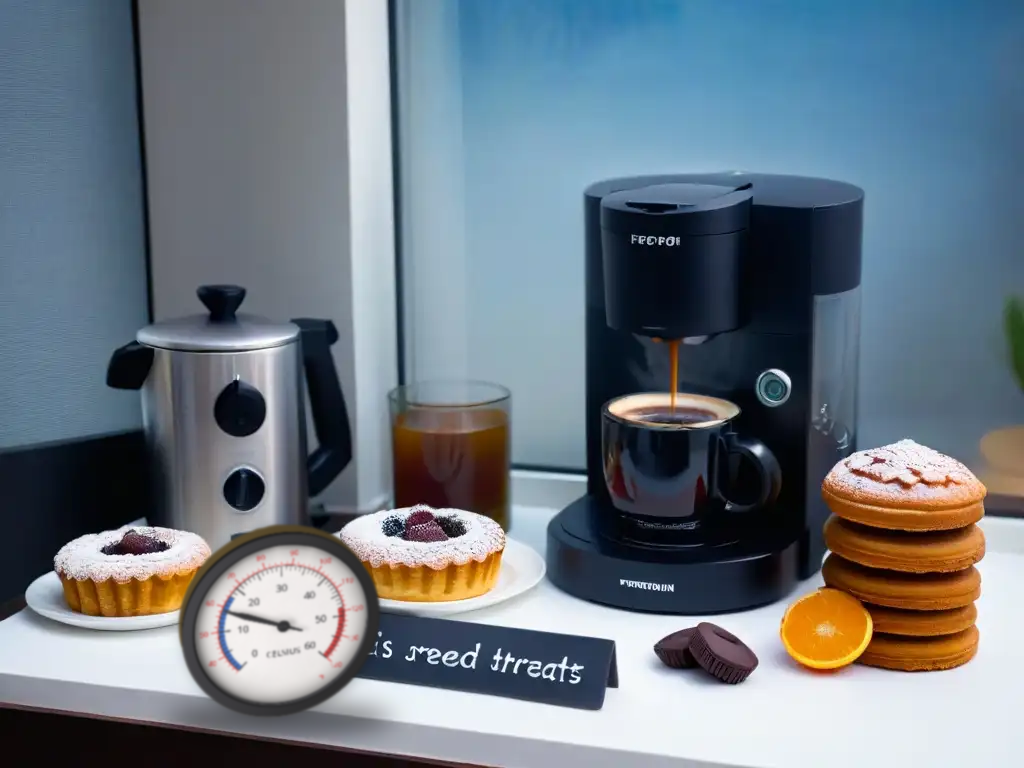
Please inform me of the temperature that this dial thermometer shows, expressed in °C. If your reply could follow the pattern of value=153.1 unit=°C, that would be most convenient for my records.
value=15 unit=°C
